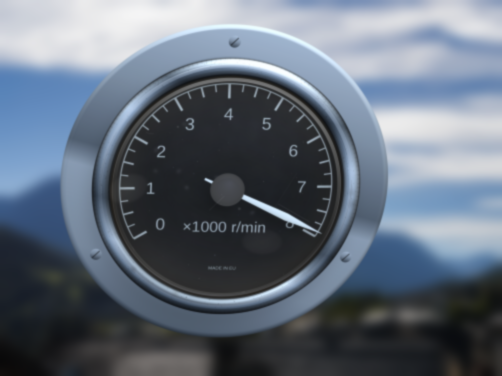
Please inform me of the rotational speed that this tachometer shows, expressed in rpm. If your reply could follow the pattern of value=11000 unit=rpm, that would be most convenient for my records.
value=7875 unit=rpm
